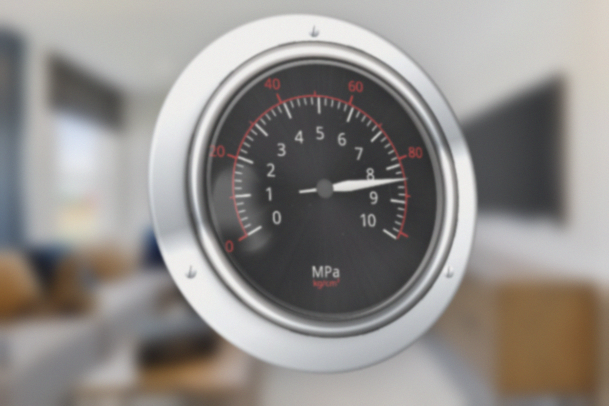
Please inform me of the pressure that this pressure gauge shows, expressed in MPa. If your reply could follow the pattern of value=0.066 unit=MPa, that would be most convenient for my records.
value=8.4 unit=MPa
